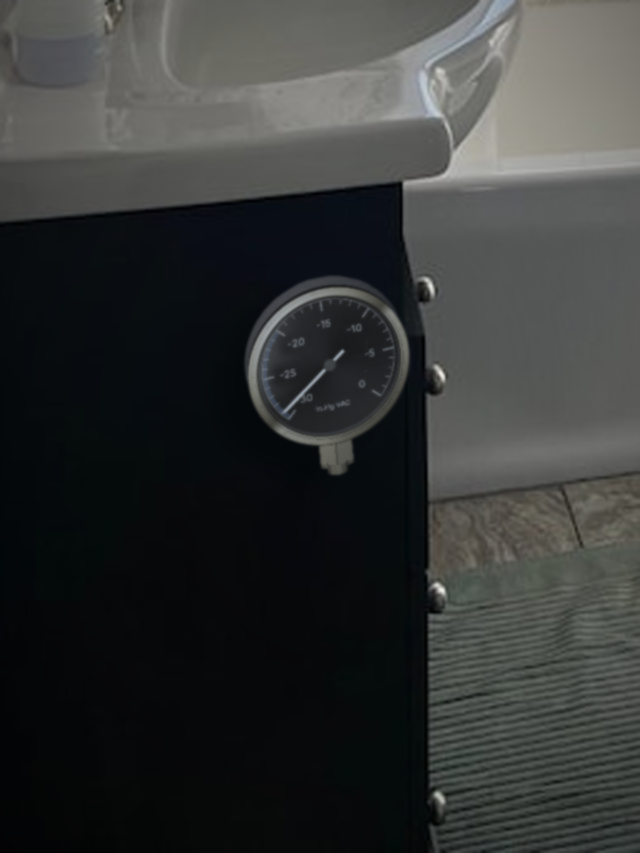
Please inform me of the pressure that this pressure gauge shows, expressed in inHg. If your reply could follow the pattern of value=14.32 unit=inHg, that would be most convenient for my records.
value=-29 unit=inHg
